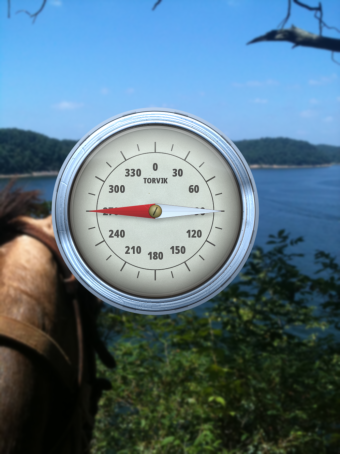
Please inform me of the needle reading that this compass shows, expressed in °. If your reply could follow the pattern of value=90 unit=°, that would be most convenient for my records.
value=270 unit=°
